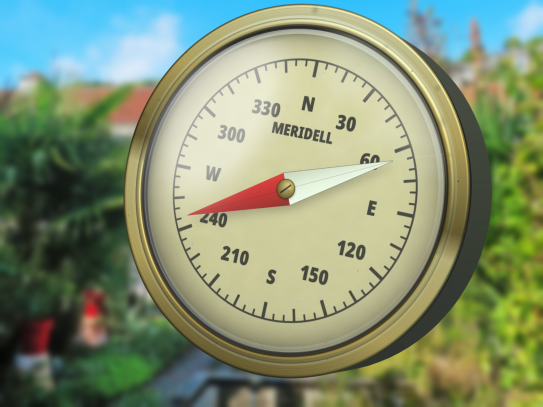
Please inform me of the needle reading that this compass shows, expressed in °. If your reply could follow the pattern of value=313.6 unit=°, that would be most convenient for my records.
value=245 unit=°
